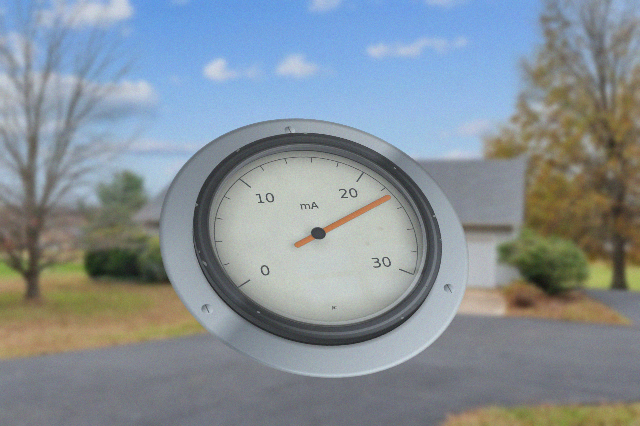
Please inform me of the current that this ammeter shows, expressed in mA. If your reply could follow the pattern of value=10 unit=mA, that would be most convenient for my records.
value=23 unit=mA
